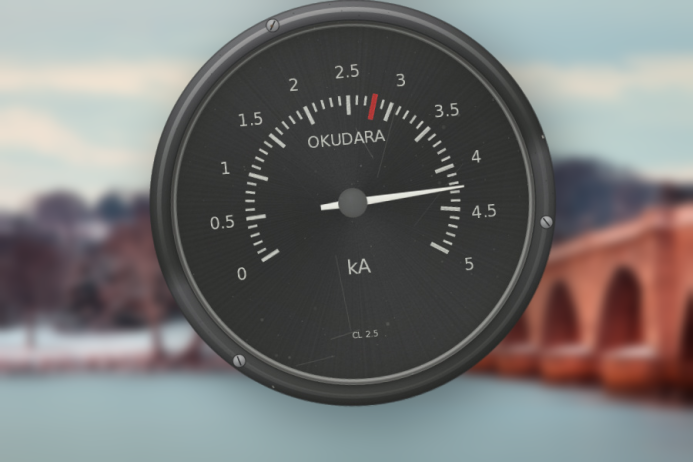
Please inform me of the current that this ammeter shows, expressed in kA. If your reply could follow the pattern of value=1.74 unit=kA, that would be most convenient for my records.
value=4.25 unit=kA
